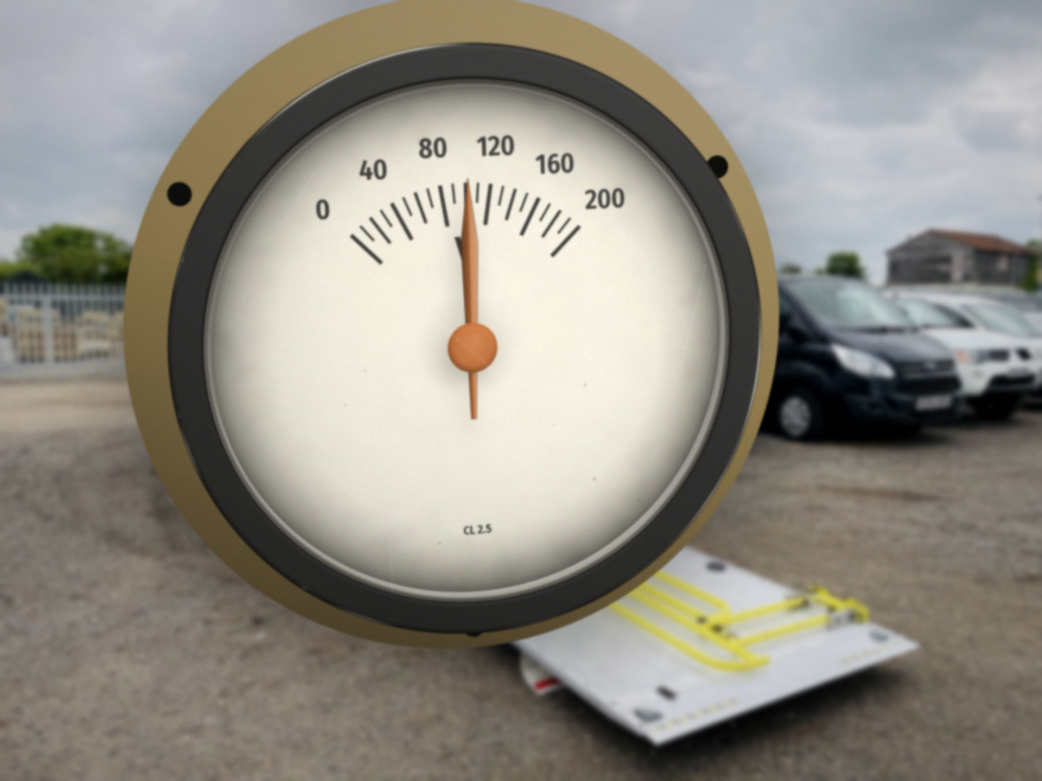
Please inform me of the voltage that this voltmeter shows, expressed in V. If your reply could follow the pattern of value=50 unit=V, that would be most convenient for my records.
value=100 unit=V
